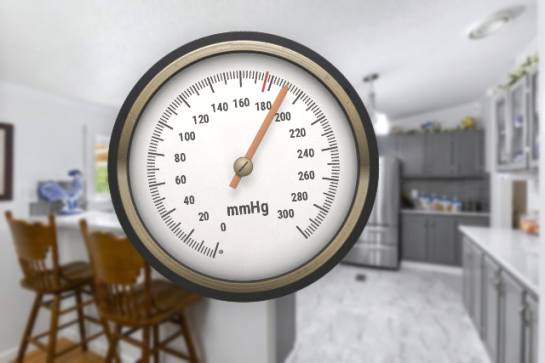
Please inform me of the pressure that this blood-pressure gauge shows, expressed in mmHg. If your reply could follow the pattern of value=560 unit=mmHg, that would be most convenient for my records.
value=190 unit=mmHg
